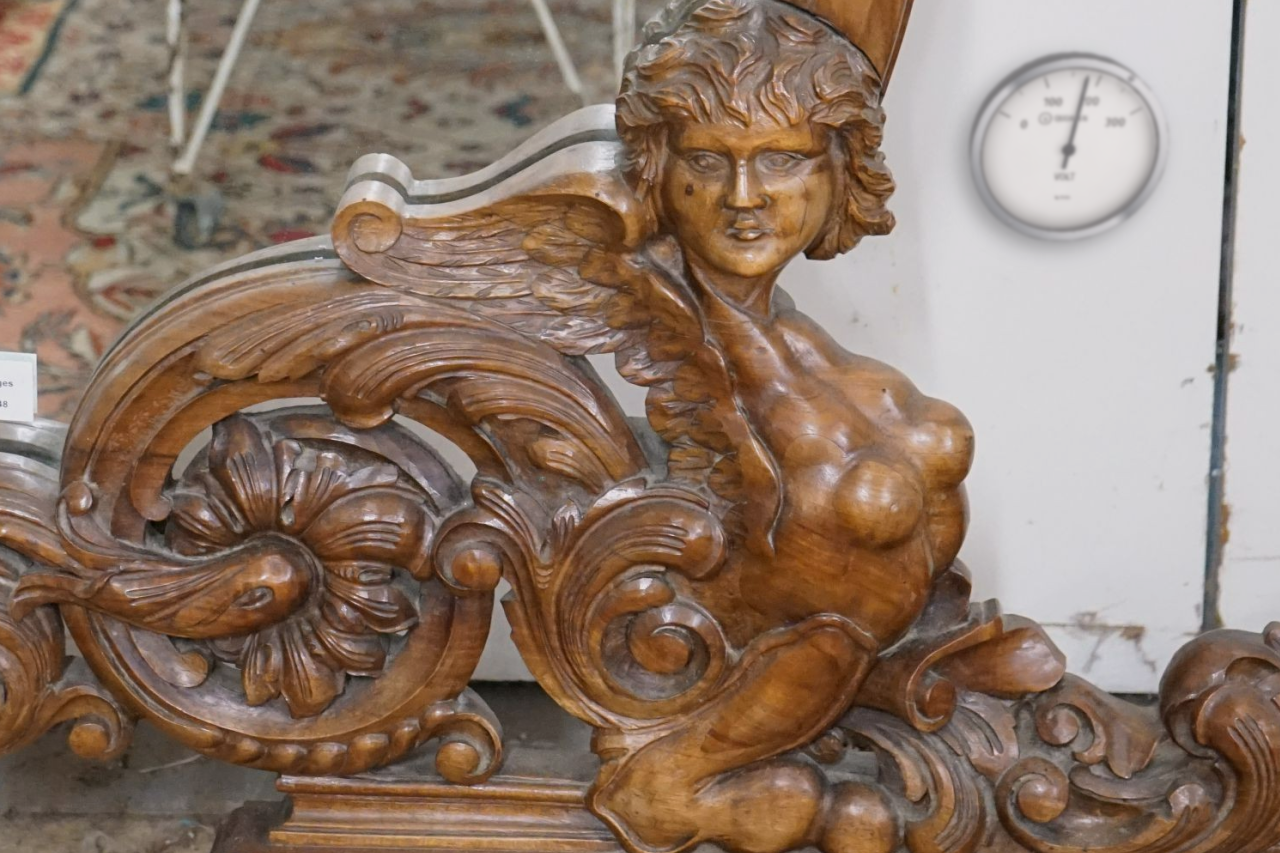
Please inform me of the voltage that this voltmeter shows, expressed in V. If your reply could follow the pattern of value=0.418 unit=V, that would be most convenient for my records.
value=175 unit=V
